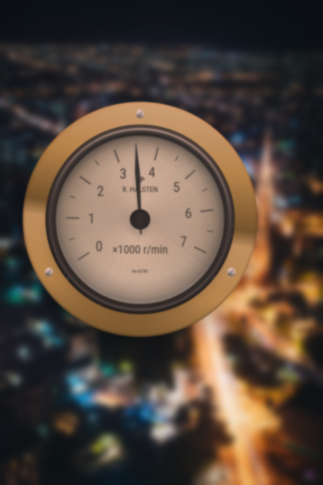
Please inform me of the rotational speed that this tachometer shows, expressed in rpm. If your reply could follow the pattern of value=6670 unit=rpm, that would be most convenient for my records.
value=3500 unit=rpm
